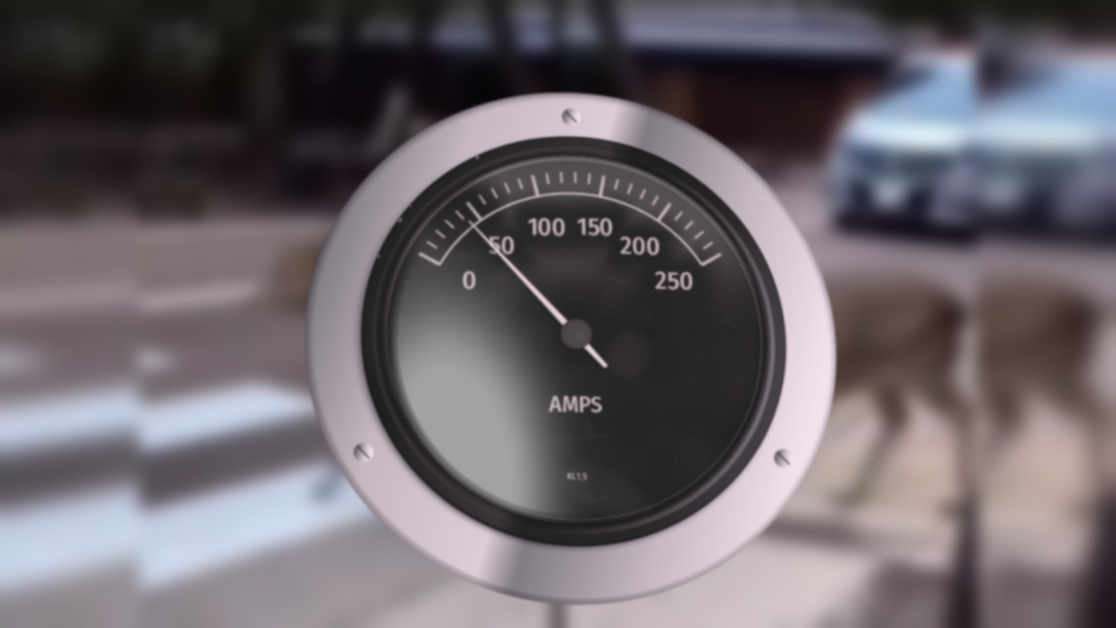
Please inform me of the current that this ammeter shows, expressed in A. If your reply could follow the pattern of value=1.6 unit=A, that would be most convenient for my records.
value=40 unit=A
